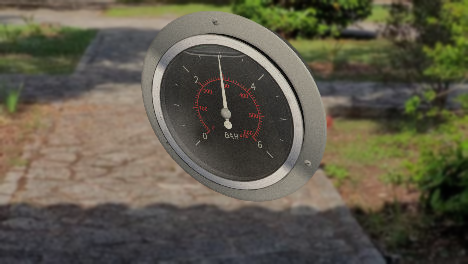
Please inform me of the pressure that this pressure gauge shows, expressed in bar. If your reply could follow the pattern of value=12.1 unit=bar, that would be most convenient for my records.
value=3 unit=bar
